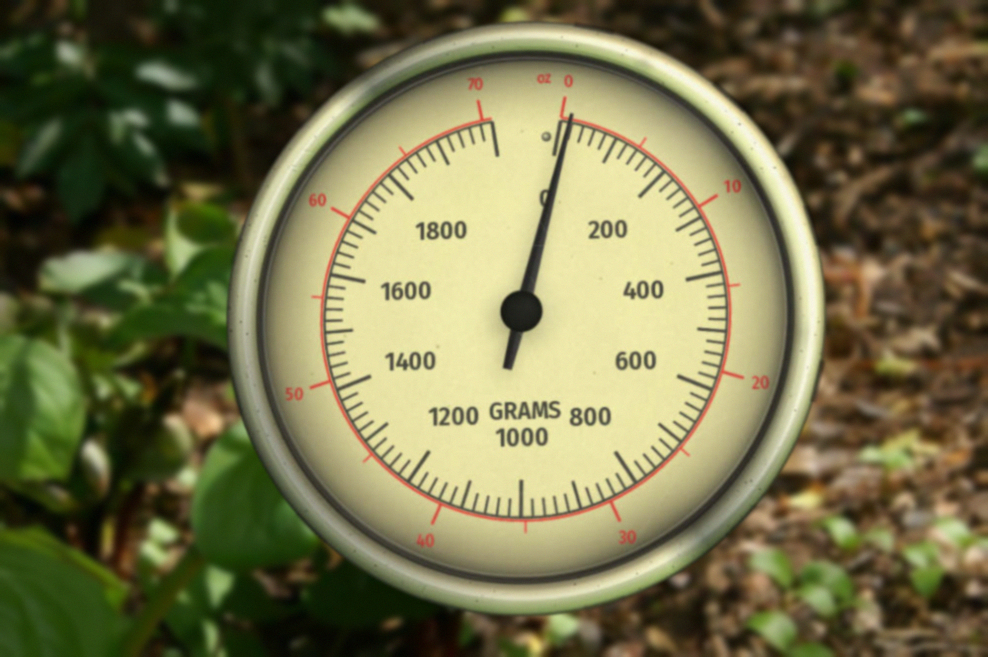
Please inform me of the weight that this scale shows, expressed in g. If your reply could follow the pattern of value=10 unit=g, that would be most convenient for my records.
value=20 unit=g
